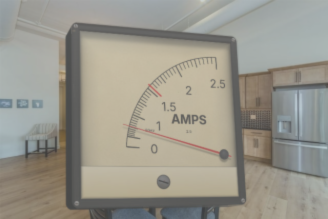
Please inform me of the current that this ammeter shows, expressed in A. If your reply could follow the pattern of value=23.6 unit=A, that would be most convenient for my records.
value=0.75 unit=A
